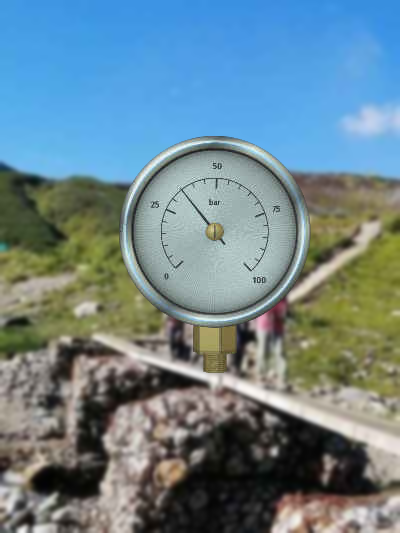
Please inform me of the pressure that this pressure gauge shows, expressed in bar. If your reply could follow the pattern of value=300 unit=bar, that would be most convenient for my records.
value=35 unit=bar
